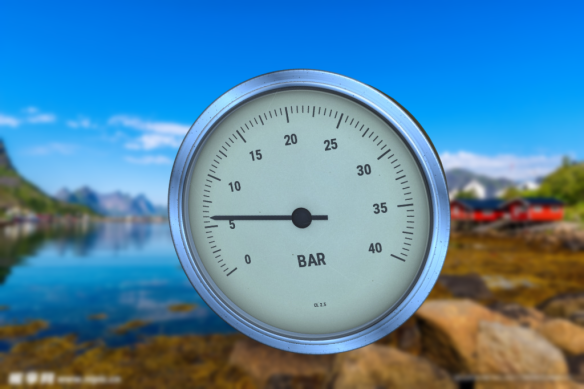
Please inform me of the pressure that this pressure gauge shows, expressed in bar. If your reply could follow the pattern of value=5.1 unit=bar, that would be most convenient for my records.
value=6 unit=bar
